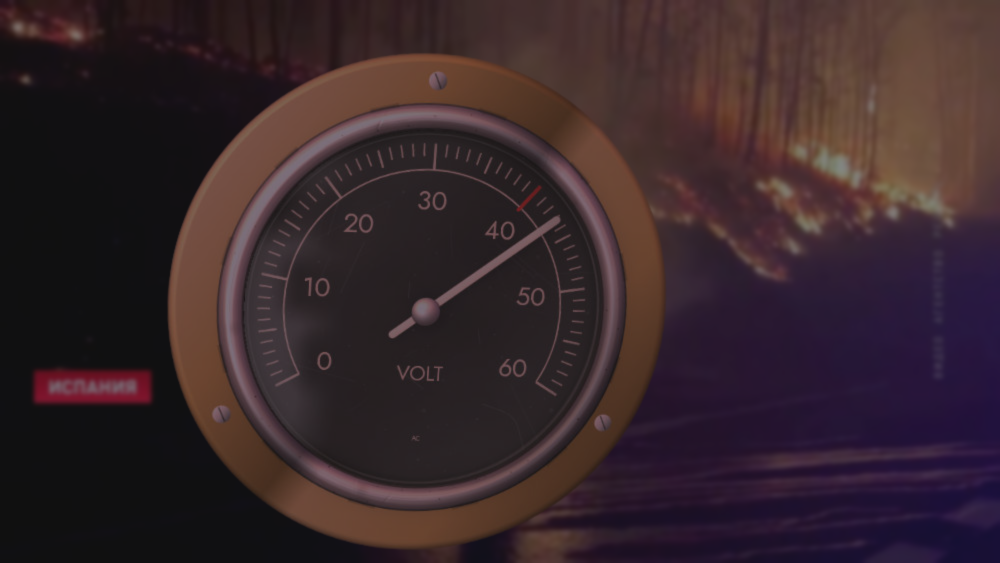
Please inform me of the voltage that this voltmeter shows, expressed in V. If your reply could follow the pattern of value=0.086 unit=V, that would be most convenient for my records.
value=43 unit=V
